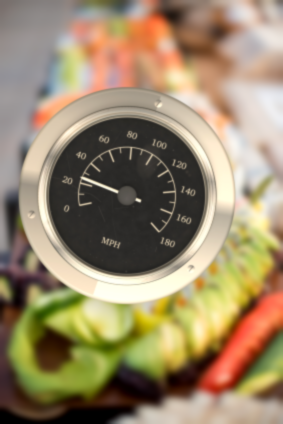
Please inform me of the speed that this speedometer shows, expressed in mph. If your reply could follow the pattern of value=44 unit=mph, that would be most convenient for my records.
value=25 unit=mph
